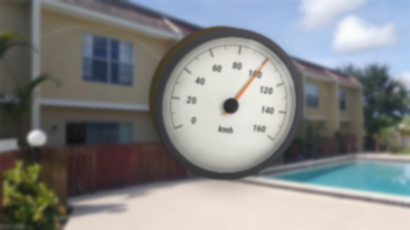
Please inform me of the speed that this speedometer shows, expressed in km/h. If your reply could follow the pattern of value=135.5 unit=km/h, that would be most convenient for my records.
value=100 unit=km/h
